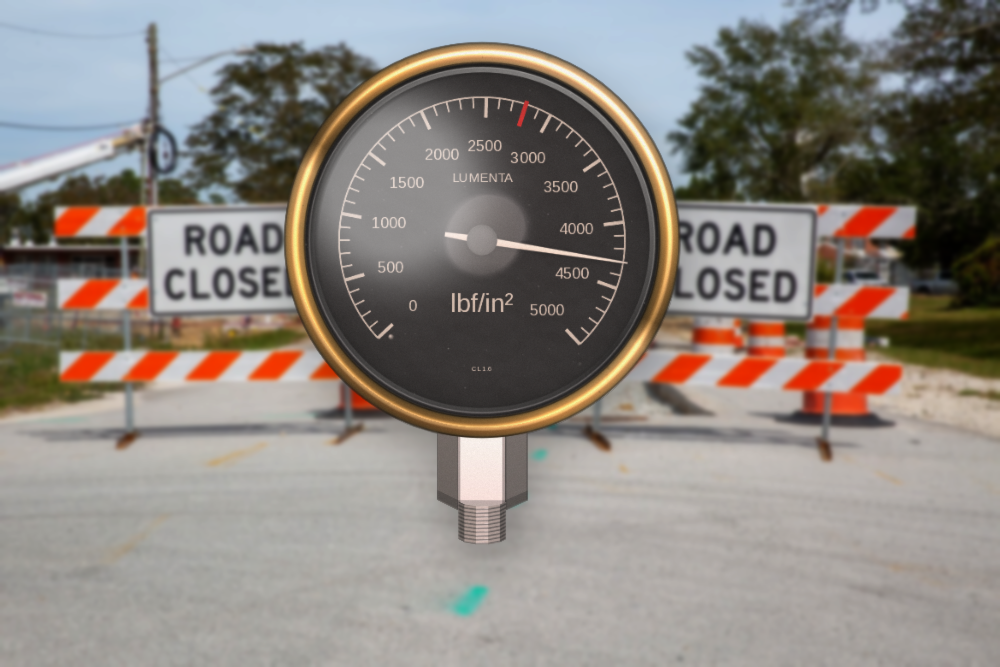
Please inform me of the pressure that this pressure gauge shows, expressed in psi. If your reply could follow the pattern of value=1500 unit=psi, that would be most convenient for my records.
value=4300 unit=psi
